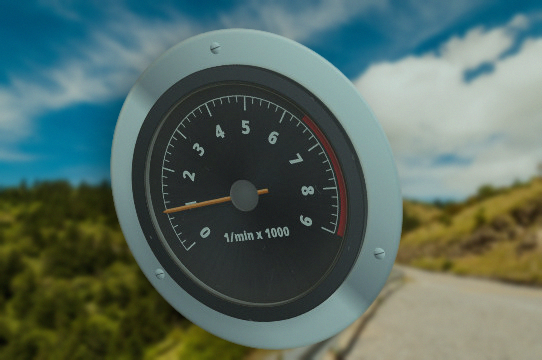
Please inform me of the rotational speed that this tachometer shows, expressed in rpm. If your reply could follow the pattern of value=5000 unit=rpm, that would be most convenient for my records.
value=1000 unit=rpm
